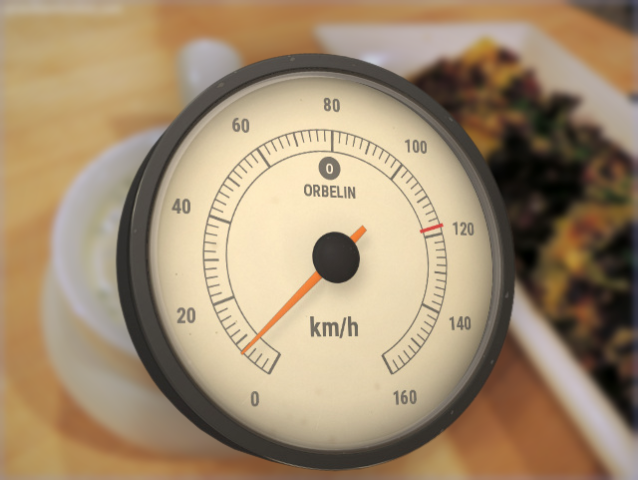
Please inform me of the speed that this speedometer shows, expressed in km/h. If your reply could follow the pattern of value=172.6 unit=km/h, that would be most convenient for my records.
value=8 unit=km/h
